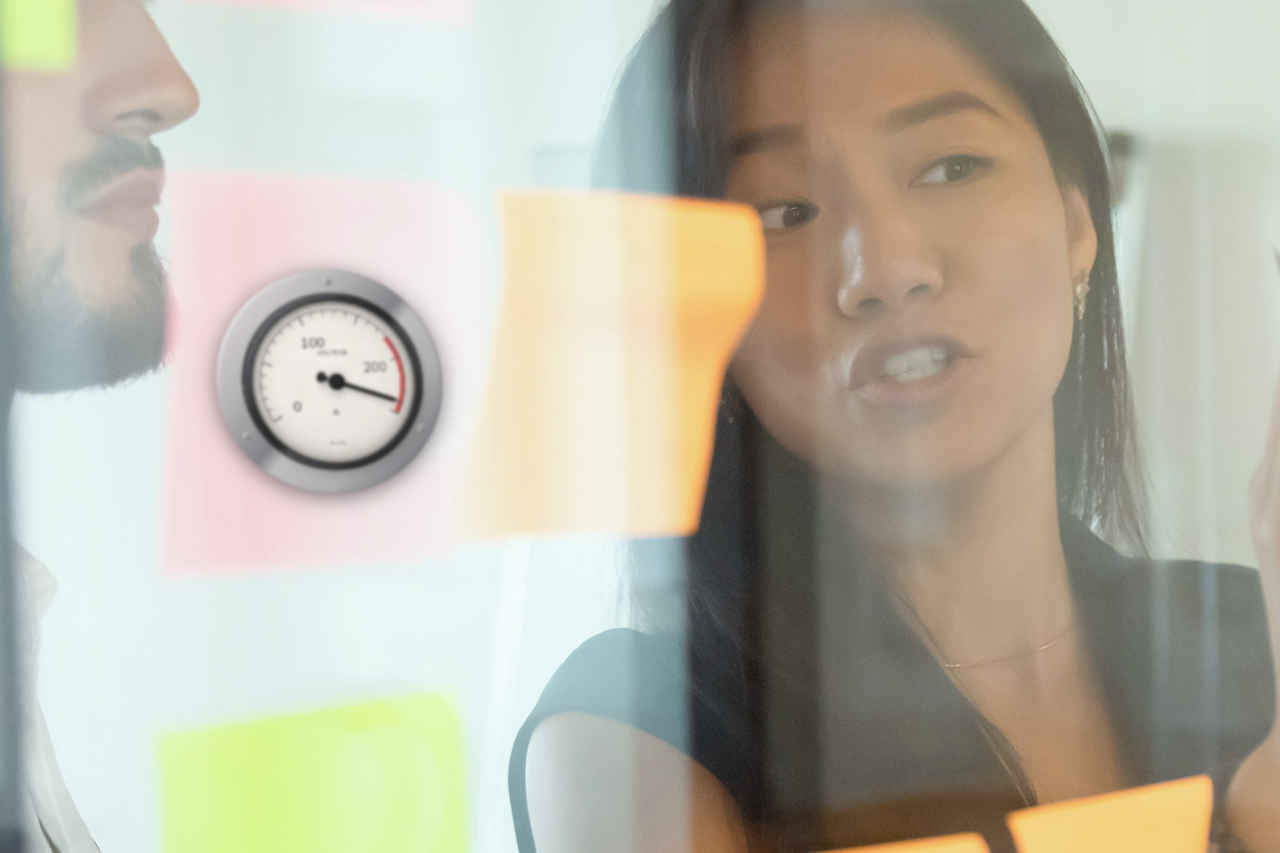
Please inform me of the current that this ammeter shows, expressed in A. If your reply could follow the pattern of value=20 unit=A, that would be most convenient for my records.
value=240 unit=A
